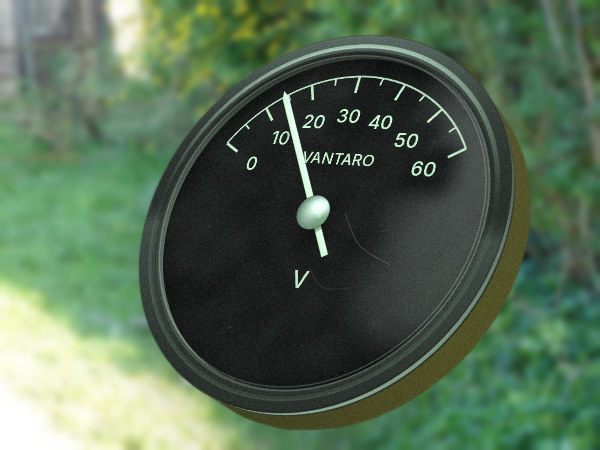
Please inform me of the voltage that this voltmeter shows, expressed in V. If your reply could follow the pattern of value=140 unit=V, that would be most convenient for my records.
value=15 unit=V
